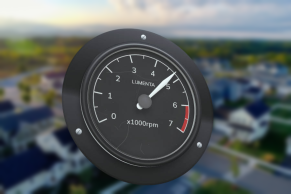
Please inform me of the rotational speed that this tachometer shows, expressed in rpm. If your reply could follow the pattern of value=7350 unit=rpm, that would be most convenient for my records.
value=4750 unit=rpm
